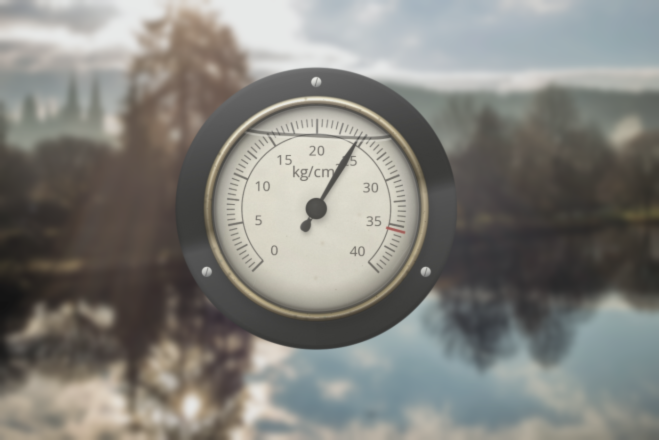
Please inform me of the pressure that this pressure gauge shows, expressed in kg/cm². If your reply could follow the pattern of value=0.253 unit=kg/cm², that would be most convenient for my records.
value=24.5 unit=kg/cm²
